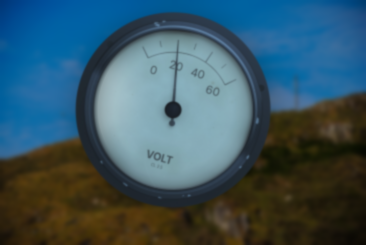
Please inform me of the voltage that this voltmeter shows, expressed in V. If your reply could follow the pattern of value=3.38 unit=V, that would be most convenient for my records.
value=20 unit=V
